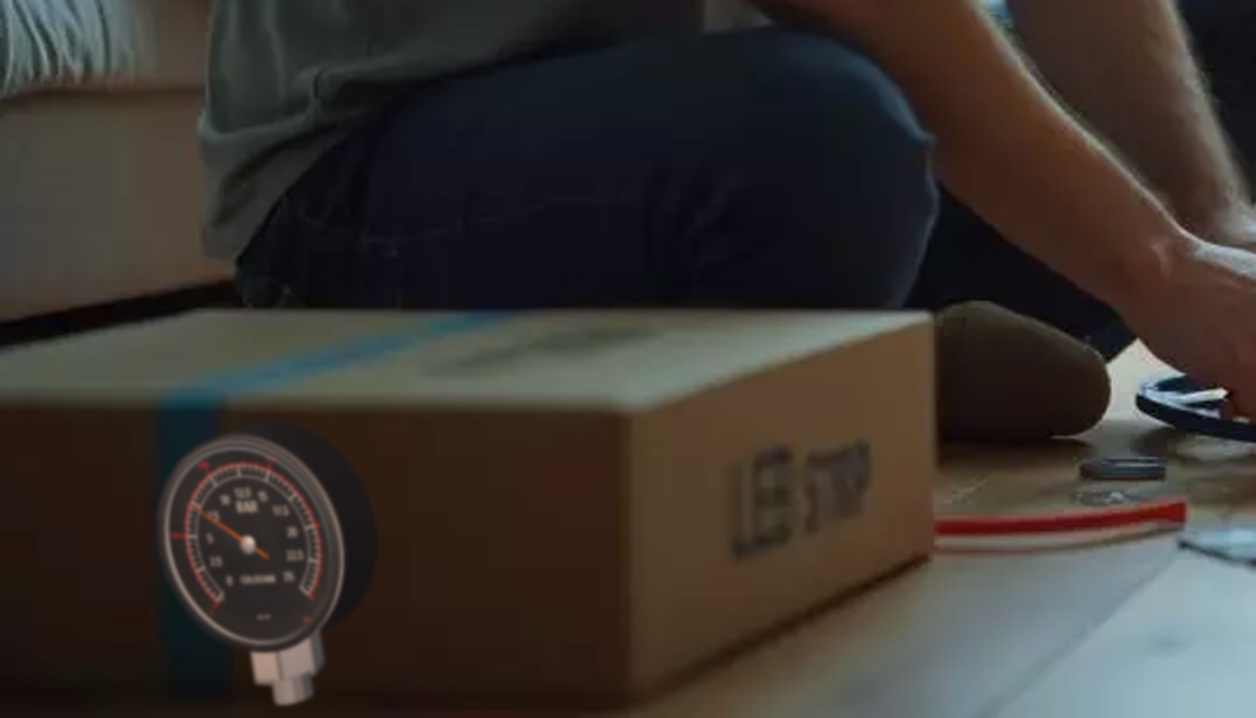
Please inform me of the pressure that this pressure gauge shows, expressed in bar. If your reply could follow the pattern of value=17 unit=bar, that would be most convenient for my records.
value=7.5 unit=bar
